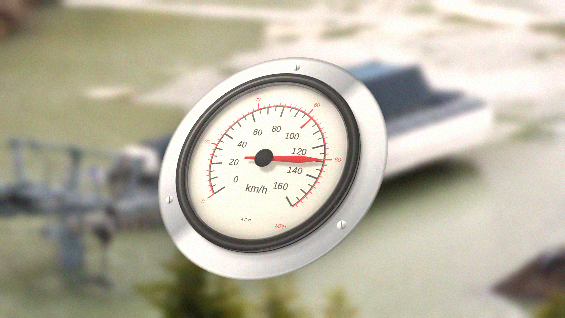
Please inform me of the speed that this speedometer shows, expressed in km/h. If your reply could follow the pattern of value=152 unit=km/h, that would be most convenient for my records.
value=130 unit=km/h
